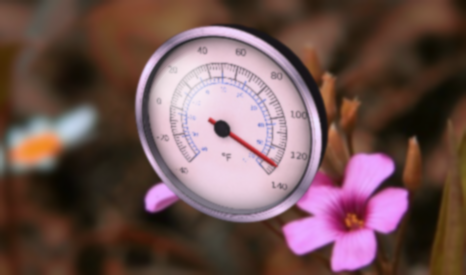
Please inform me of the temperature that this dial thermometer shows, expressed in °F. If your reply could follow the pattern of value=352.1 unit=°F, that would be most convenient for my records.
value=130 unit=°F
